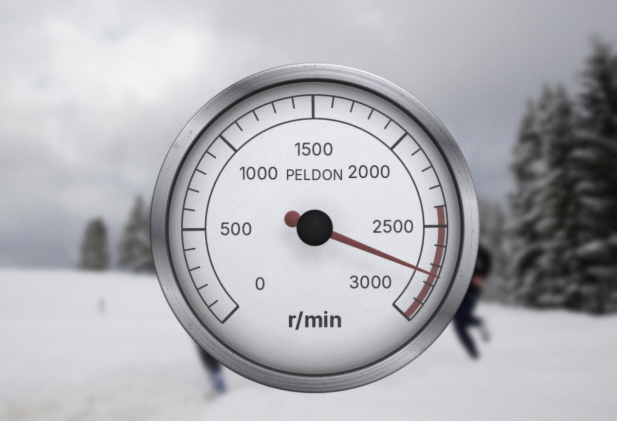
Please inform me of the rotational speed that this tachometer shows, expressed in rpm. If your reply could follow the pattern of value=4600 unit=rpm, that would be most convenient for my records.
value=2750 unit=rpm
